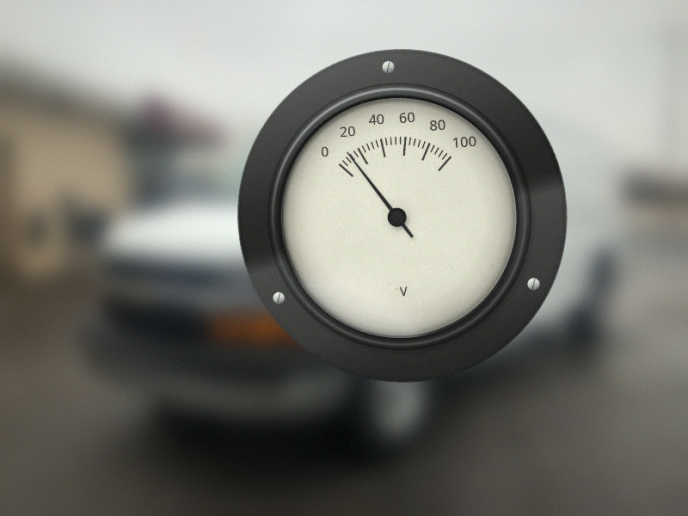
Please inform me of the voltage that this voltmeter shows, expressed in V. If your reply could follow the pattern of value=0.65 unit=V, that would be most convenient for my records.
value=12 unit=V
